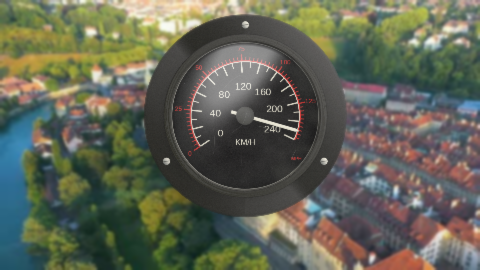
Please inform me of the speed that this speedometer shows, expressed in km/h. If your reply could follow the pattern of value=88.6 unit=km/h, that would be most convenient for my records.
value=230 unit=km/h
